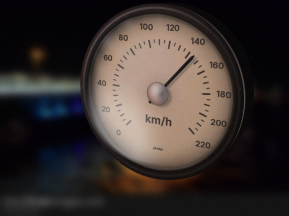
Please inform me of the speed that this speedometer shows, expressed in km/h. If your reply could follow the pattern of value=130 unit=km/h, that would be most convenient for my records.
value=145 unit=km/h
